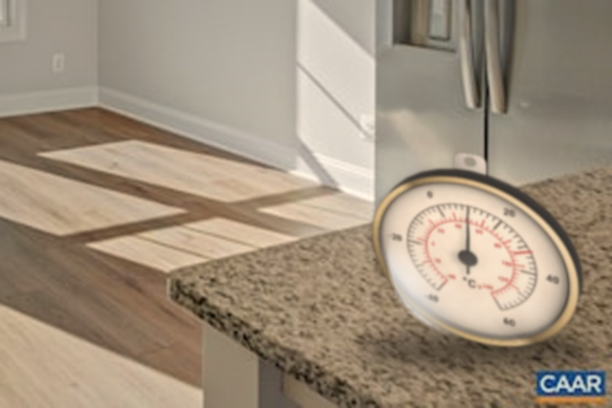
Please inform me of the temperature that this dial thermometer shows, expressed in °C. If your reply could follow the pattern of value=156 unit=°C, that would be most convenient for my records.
value=10 unit=°C
